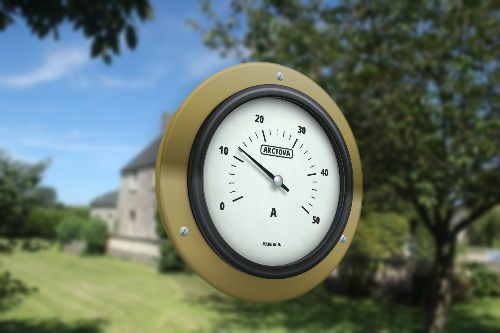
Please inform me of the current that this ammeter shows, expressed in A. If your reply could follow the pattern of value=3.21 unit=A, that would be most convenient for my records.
value=12 unit=A
